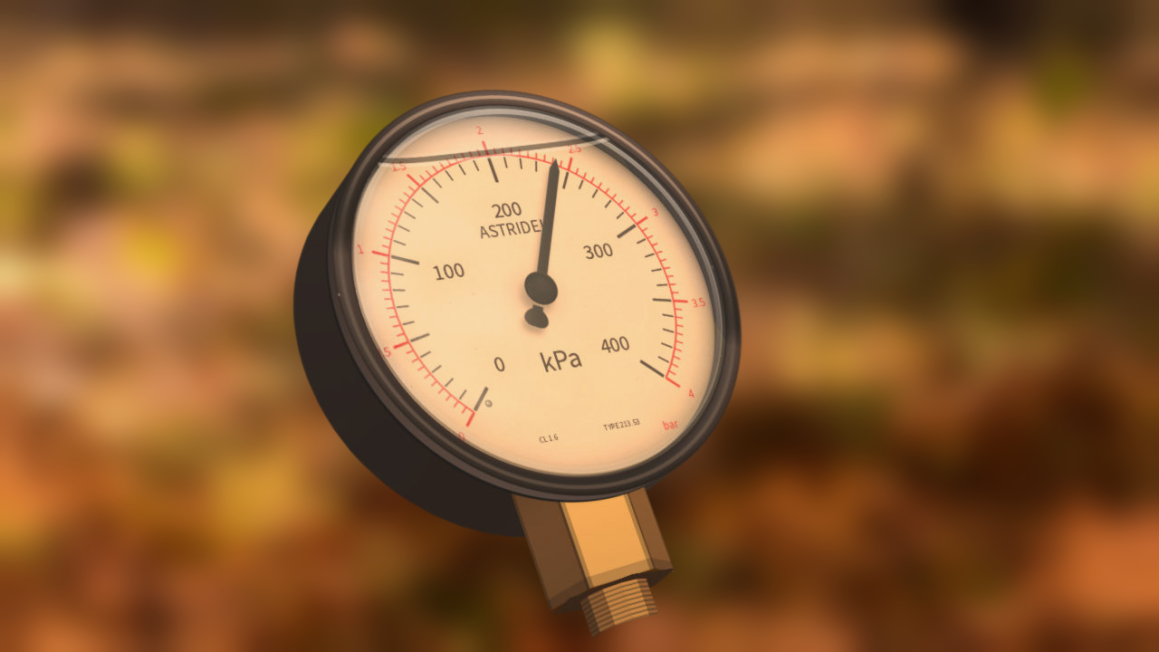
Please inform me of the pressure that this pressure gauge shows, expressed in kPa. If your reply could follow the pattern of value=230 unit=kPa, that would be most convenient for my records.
value=240 unit=kPa
